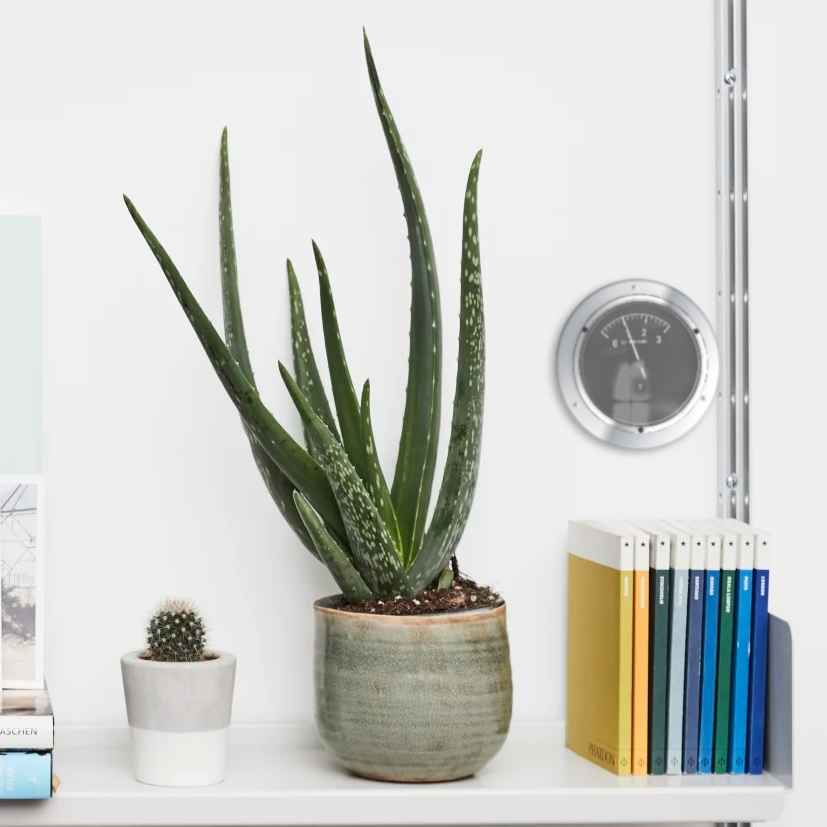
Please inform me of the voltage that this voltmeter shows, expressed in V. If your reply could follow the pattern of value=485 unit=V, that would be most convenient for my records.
value=1 unit=V
